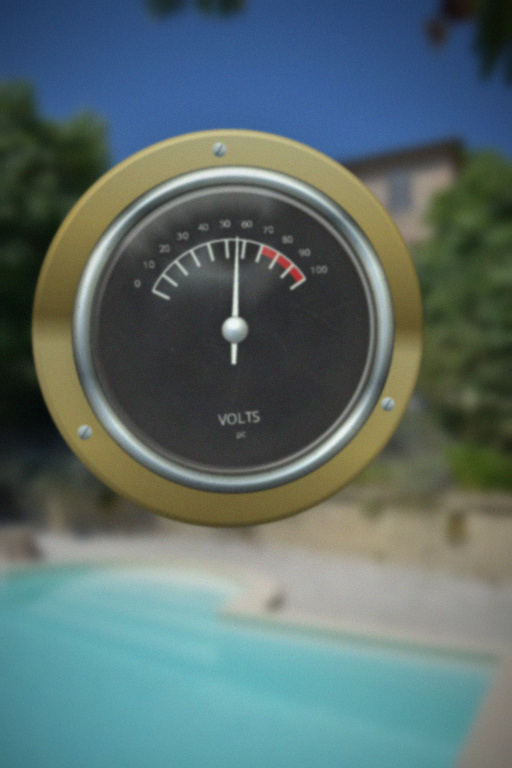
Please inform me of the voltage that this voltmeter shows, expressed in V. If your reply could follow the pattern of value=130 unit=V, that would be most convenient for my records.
value=55 unit=V
